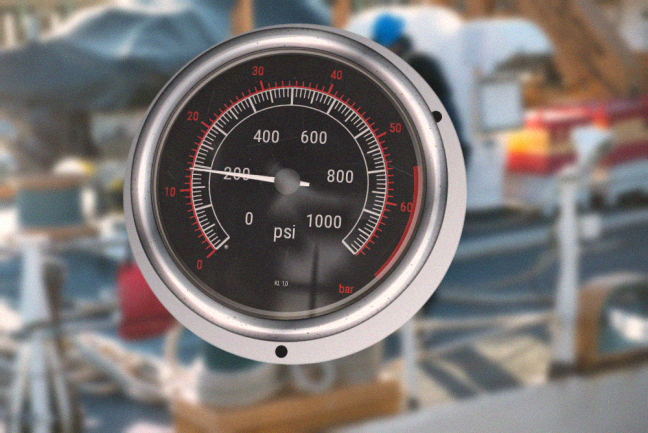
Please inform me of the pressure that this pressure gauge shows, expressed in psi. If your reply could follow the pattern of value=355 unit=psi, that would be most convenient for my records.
value=190 unit=psi
